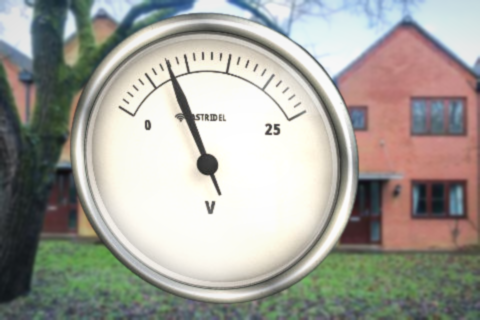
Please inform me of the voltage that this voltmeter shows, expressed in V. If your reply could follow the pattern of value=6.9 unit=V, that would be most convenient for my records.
value=8 unit=V
